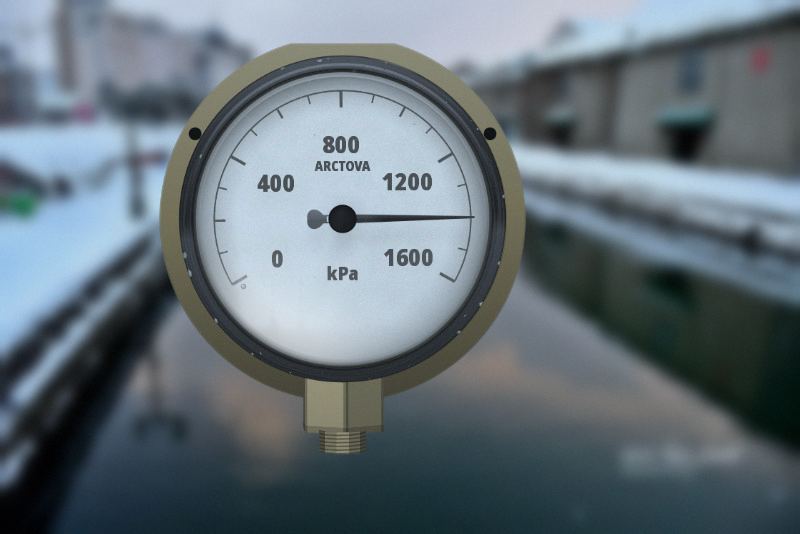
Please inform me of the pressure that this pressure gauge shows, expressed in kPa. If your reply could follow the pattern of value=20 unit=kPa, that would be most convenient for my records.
value=1400 unit=kPa
